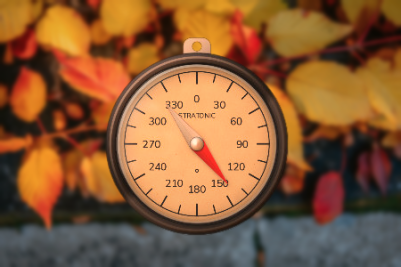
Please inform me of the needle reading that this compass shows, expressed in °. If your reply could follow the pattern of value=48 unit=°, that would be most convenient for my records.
value=142.5 unit=°
